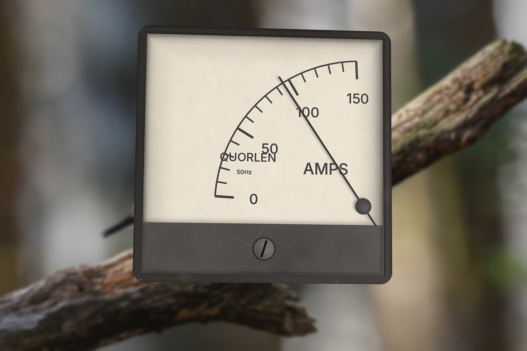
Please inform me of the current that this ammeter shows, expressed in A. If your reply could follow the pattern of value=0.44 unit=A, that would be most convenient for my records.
value=95 unit=A
